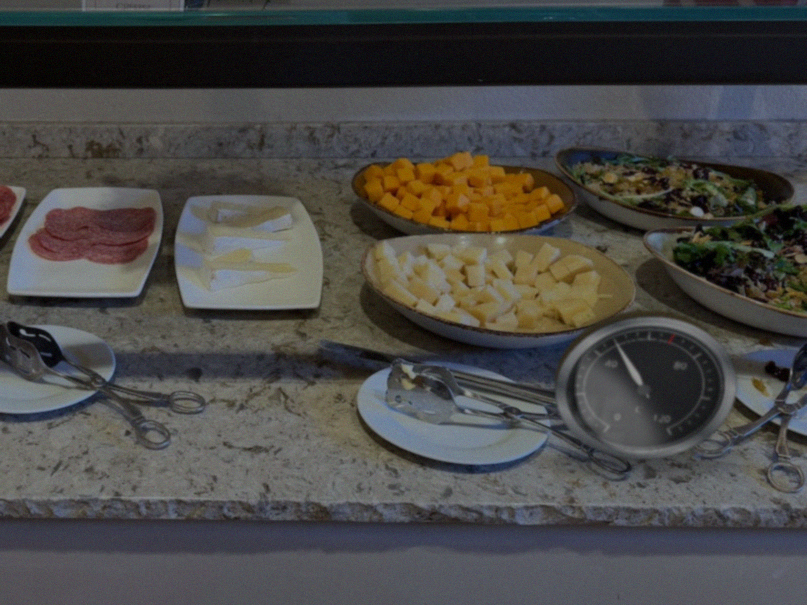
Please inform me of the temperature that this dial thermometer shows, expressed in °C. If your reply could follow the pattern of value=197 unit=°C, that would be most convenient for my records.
value=48 unit=°C
